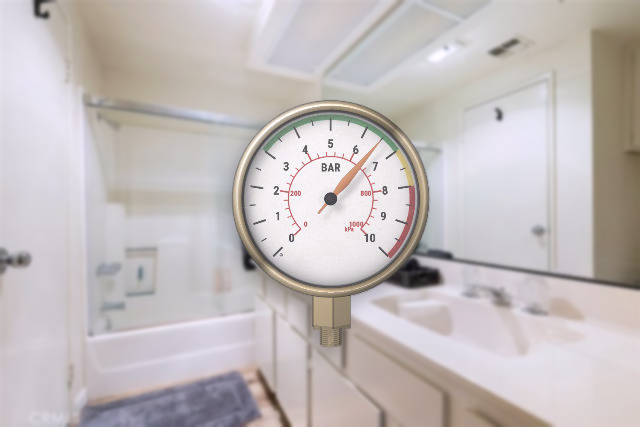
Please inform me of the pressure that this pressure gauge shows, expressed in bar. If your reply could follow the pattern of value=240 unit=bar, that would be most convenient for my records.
value=6.5 unit=bar
